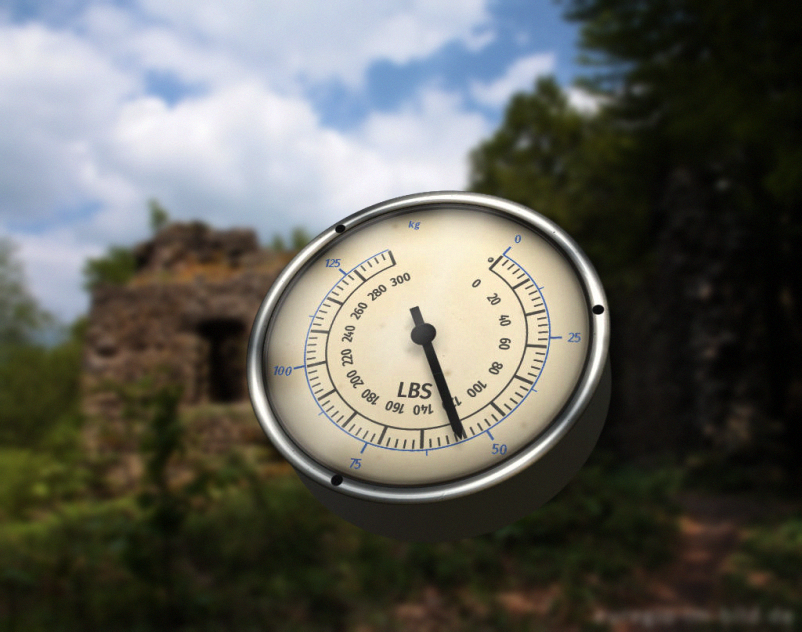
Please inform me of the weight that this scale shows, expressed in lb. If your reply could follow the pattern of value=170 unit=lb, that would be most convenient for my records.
value=122 unit=lb
